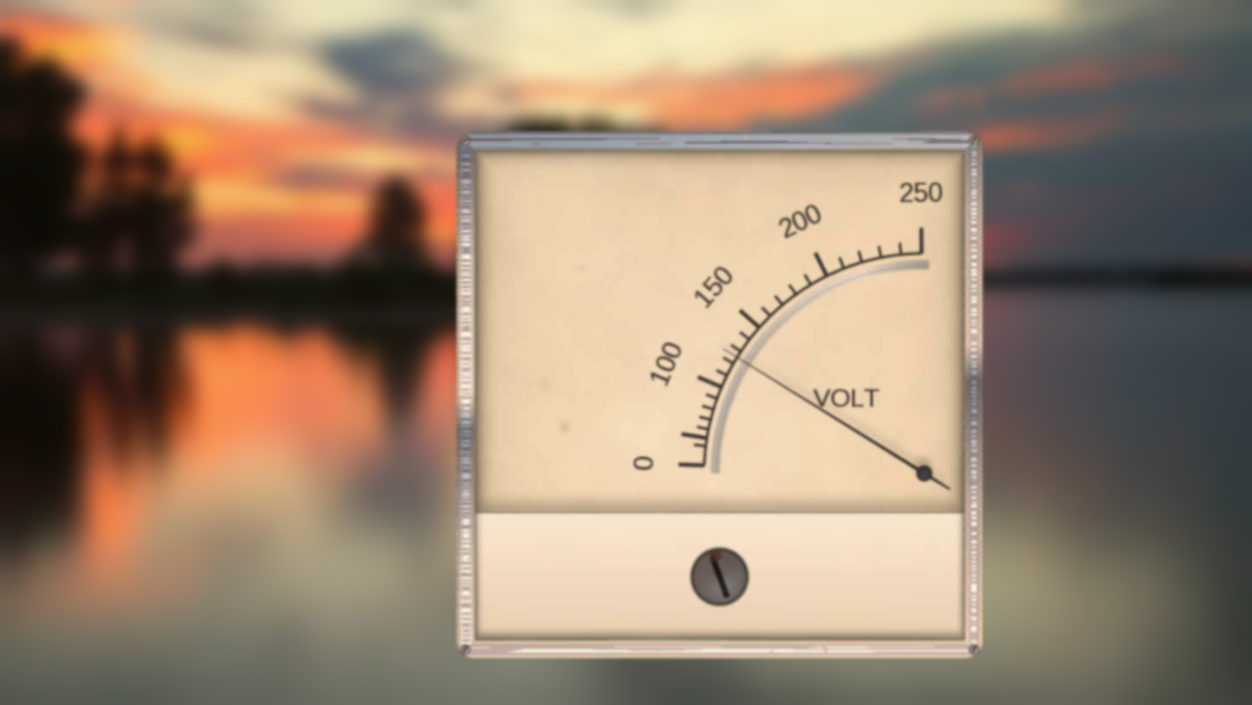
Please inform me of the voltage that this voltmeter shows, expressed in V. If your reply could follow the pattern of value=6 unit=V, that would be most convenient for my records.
value=125 unit=V
